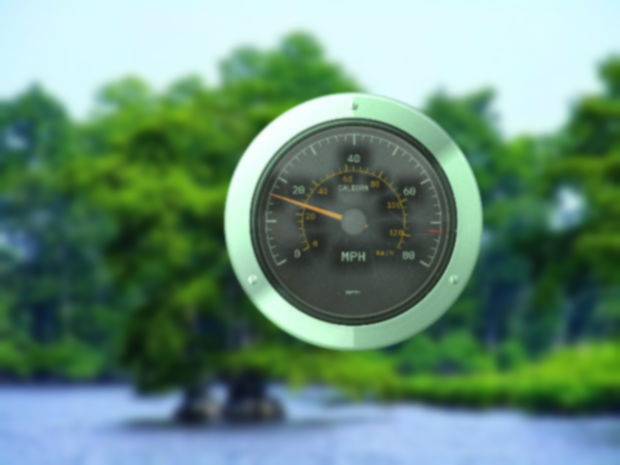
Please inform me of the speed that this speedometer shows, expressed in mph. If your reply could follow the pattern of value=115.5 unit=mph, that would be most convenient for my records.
value=16 unit=mph
